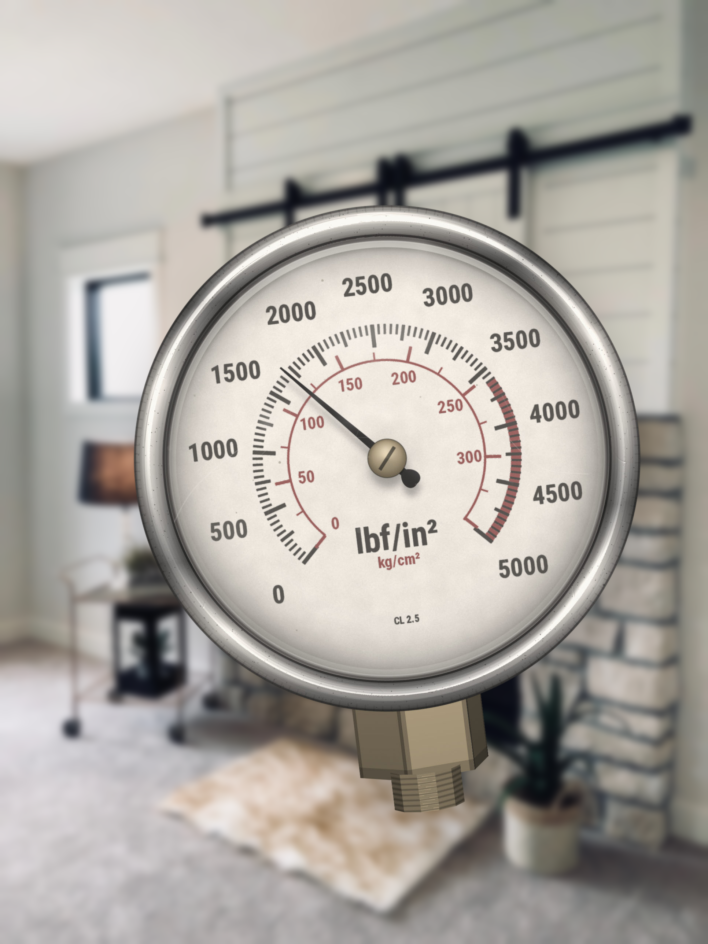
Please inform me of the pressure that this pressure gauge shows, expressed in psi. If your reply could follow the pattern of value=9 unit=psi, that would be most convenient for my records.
value=1700 unit=psi
